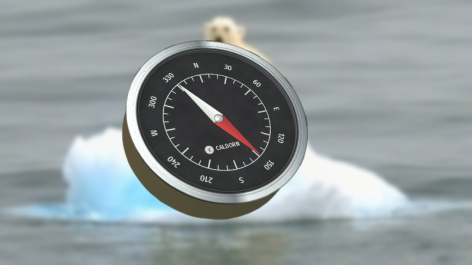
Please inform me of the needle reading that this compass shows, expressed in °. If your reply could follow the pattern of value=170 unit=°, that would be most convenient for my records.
value=150 unit=°
